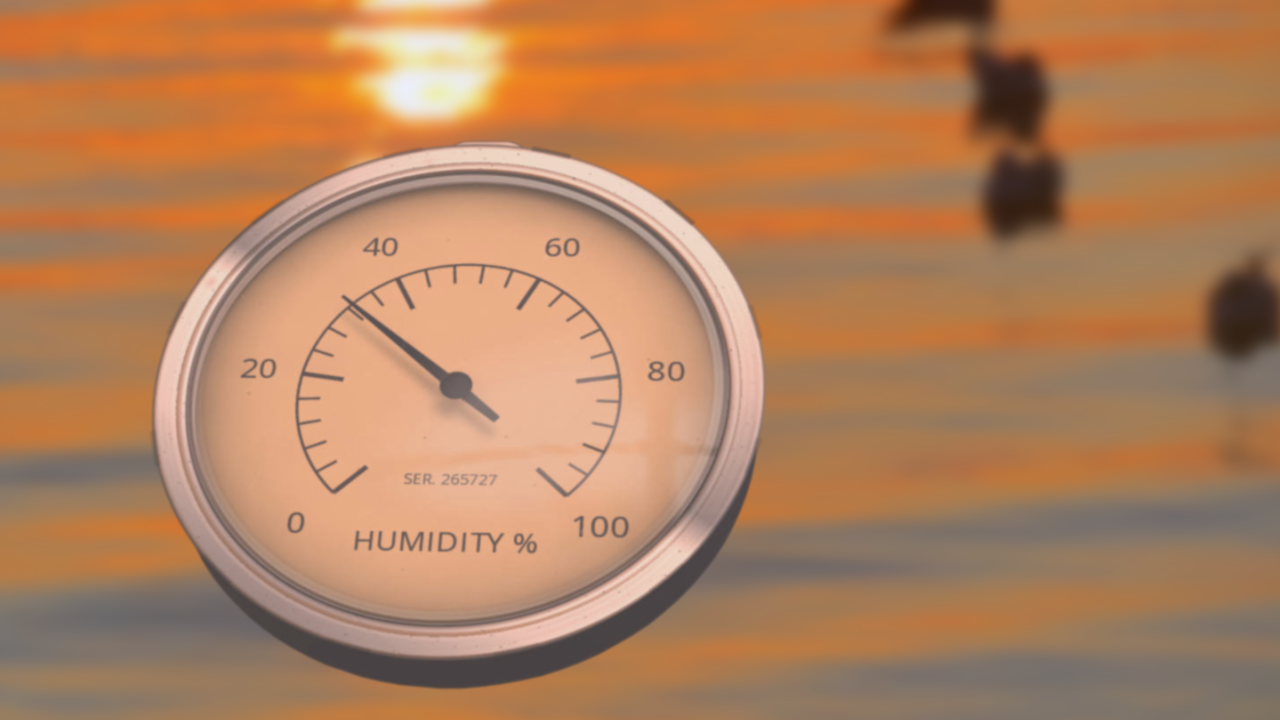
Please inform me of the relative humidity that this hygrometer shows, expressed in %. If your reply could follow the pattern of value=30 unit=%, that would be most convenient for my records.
value=32 unit=%
